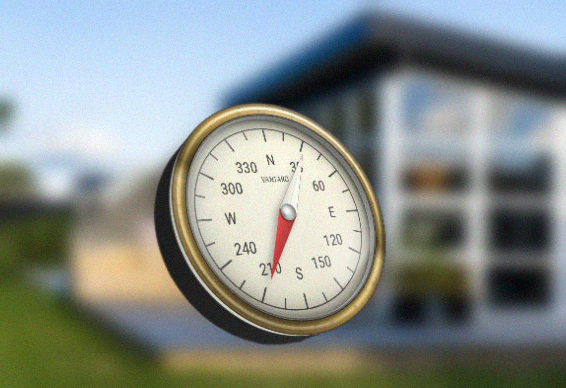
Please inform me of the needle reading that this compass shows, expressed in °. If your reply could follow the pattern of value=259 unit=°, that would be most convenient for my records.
value=210 unit=°
